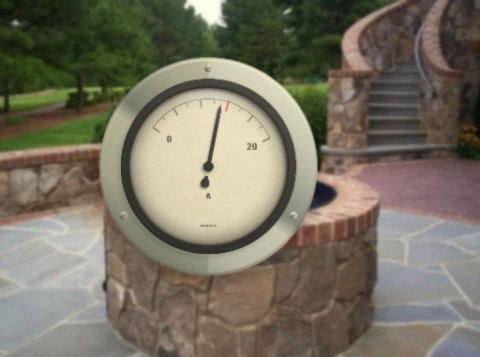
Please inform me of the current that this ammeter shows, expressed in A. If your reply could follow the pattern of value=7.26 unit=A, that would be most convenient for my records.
value=11 unit=A
